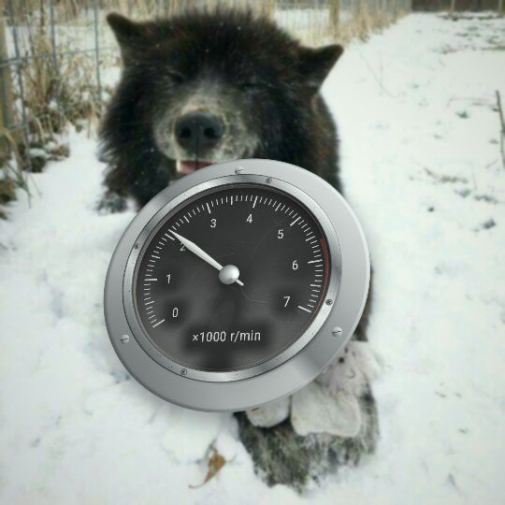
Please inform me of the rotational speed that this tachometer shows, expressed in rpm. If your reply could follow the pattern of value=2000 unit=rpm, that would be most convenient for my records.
value=2100 unit=rpm
